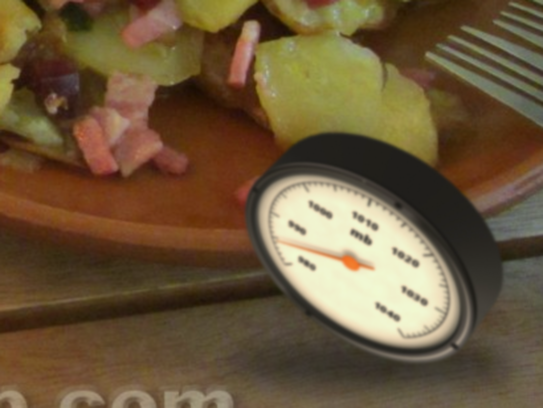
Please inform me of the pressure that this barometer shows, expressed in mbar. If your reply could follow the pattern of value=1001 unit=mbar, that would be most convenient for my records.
value=985 unit=mbar
